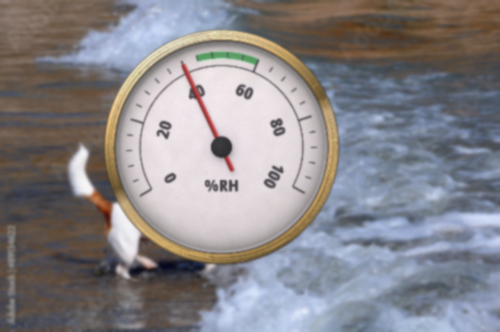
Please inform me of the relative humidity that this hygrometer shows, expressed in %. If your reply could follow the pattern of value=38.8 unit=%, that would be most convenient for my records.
value=40 unit=%
